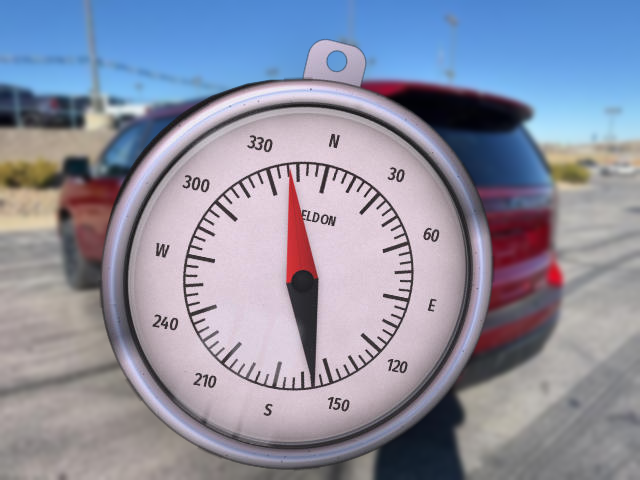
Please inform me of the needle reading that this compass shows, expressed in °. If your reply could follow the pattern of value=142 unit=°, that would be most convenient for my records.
value=340 unit=°
